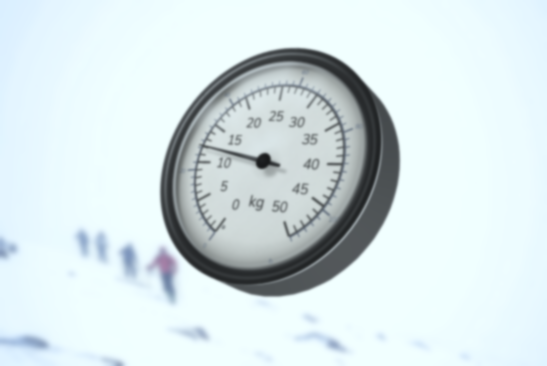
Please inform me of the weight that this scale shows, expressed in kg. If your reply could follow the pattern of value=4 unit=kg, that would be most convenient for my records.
value=12 unit=kg
